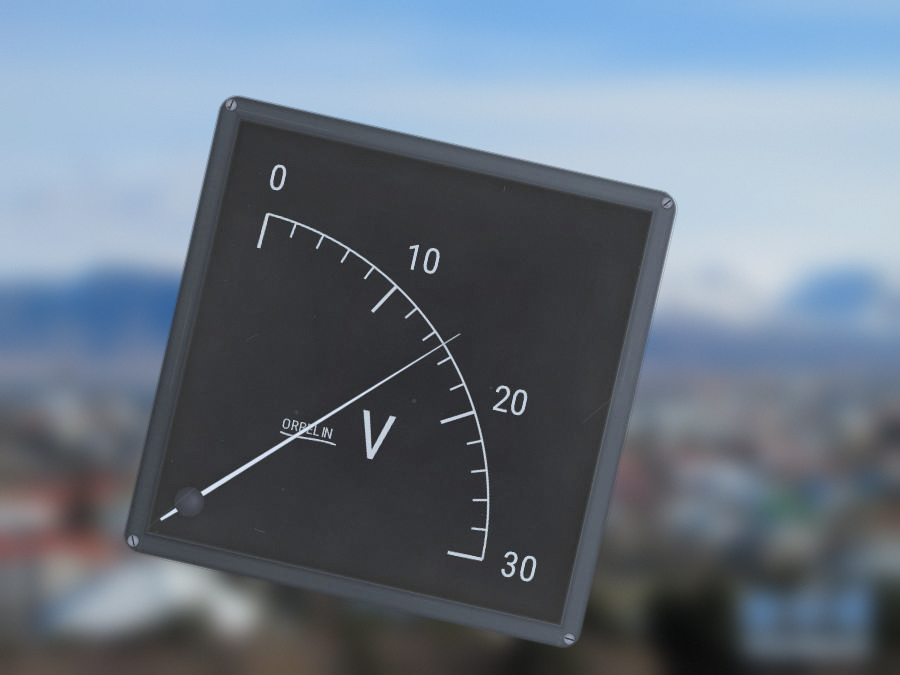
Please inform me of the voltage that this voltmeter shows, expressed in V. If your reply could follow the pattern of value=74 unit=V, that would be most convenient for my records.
value=15 unit=V
